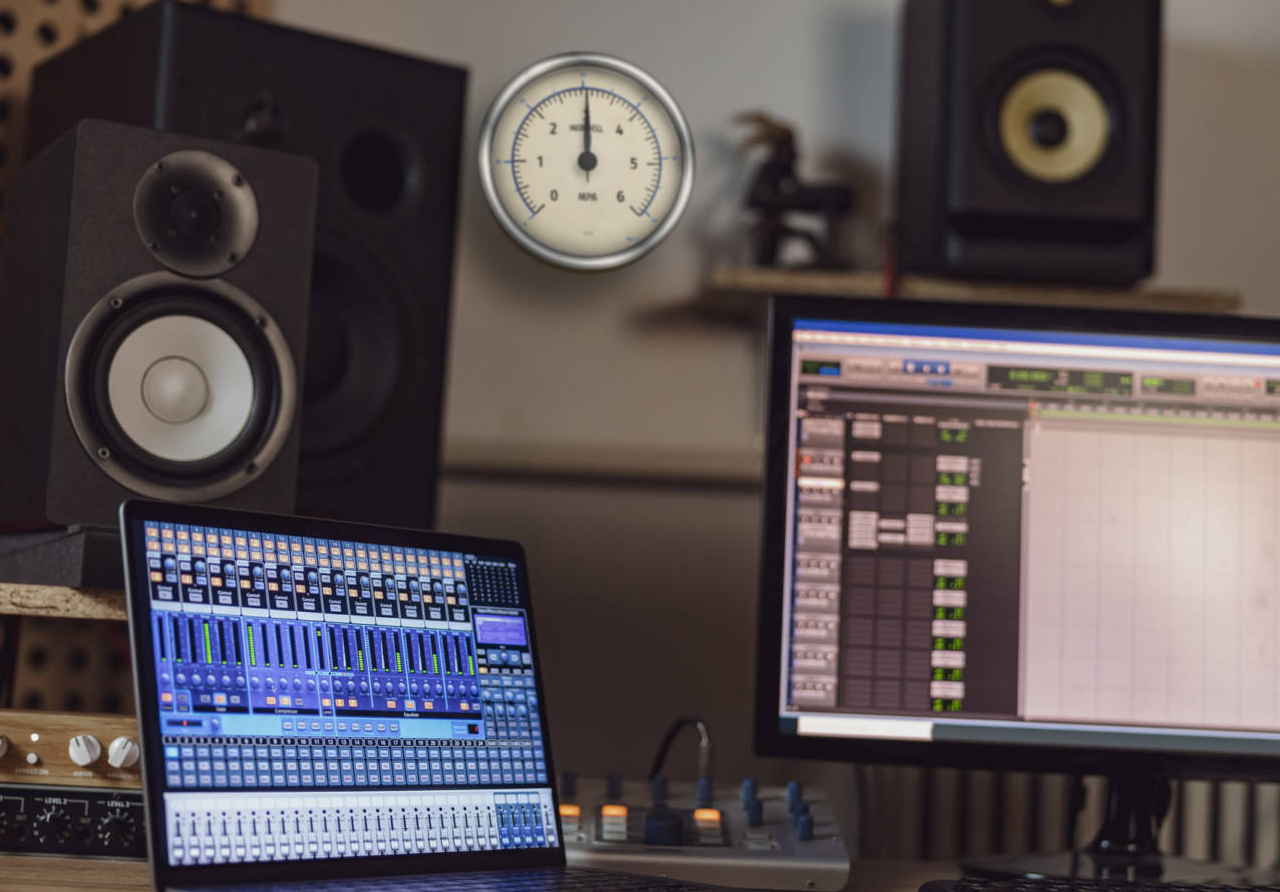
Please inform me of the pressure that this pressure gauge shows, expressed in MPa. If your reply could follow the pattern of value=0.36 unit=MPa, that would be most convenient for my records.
value=3 unit=MPa
